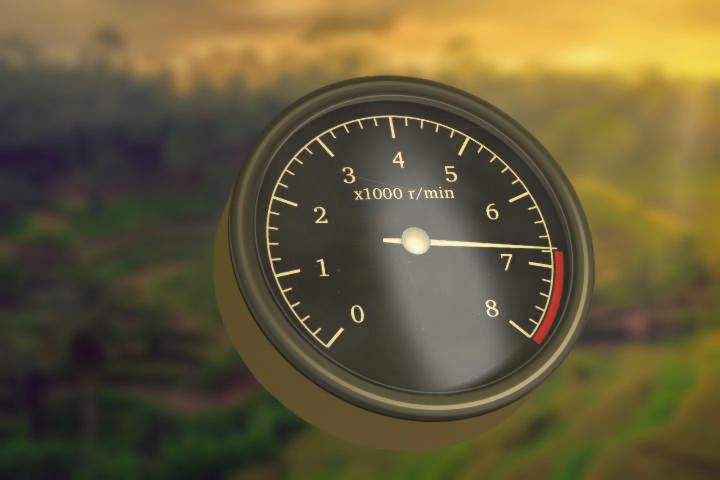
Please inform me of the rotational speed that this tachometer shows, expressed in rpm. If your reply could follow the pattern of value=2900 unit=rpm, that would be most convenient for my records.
value=6800 unit=rpm
